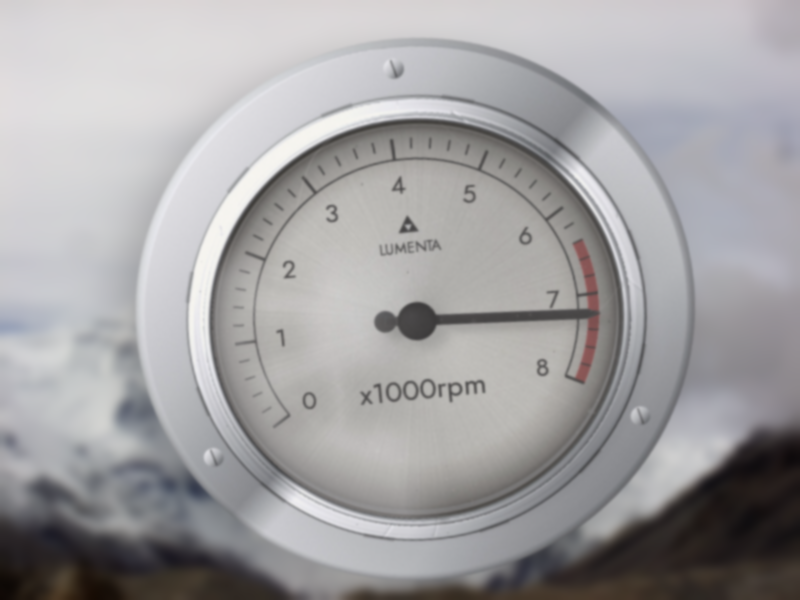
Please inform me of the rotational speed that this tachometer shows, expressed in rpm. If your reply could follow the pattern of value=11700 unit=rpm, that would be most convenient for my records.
value=7200 unit=rpm
